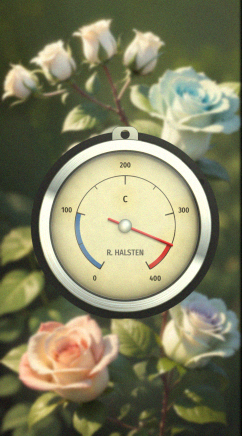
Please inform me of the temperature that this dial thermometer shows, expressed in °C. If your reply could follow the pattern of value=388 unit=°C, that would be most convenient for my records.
value=350 unit=°C
